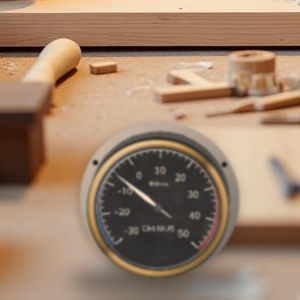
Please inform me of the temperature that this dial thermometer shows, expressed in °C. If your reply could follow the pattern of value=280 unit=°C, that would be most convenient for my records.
value=-6 unit=°C
